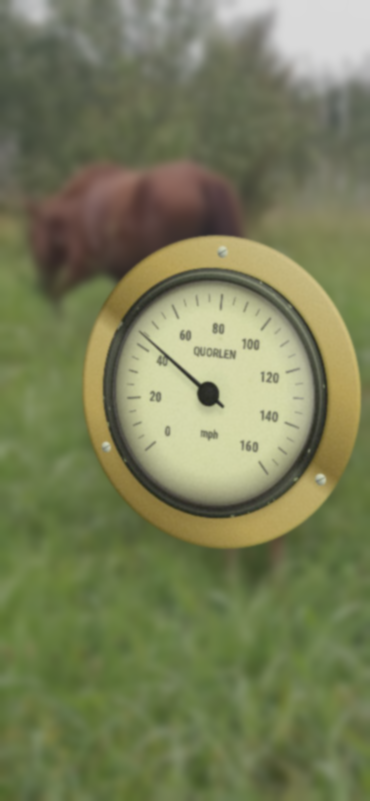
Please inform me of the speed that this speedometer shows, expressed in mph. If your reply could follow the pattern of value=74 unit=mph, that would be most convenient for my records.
value=45 unit=mph
